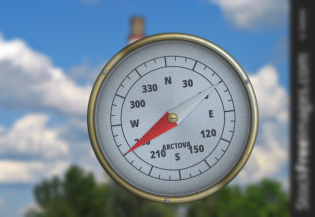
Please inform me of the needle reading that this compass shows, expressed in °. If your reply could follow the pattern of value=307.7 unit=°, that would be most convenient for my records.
value=240 unit=°
